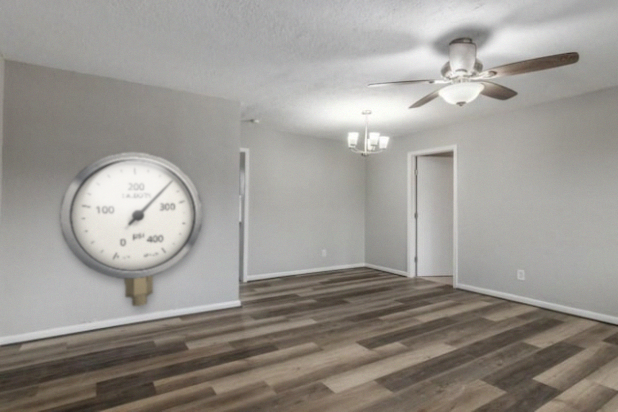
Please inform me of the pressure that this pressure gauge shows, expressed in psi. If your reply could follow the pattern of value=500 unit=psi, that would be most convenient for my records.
value=260 unit=psi
